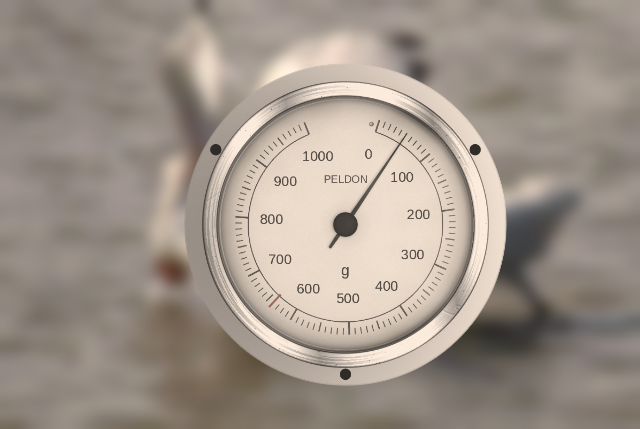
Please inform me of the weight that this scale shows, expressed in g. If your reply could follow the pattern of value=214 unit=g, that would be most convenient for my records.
value=50 unit=g
